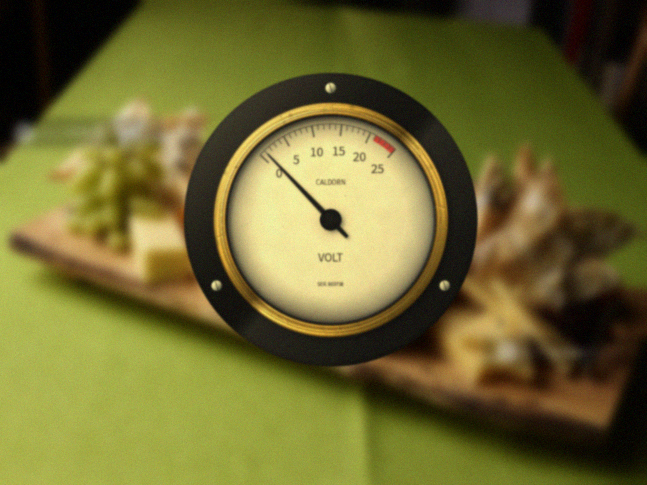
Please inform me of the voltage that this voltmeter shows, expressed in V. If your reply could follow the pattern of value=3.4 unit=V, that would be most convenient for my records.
value=1 unit=V
